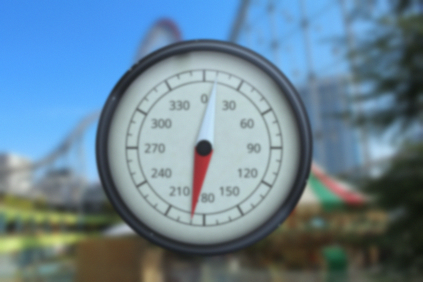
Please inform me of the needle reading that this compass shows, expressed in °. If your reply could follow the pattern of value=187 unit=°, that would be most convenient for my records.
value=190 unit=°
